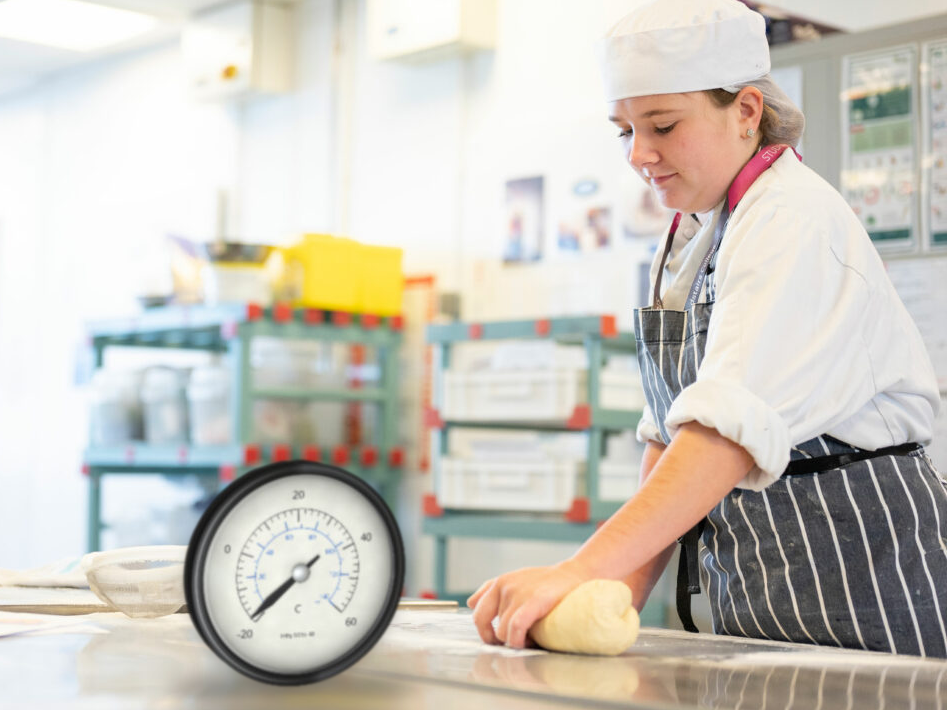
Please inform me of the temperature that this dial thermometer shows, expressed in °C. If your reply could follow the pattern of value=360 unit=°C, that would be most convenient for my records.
value=-18 unit=°C
